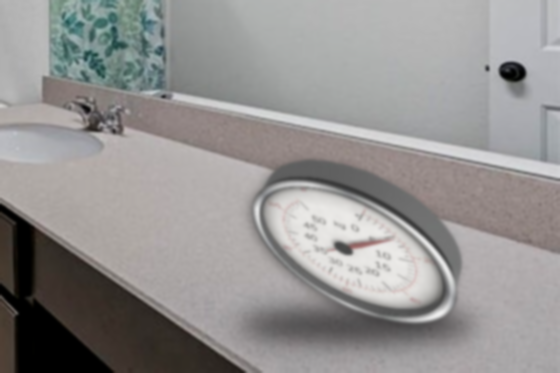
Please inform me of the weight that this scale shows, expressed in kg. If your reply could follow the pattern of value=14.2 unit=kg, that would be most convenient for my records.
value=5 unit=kg
